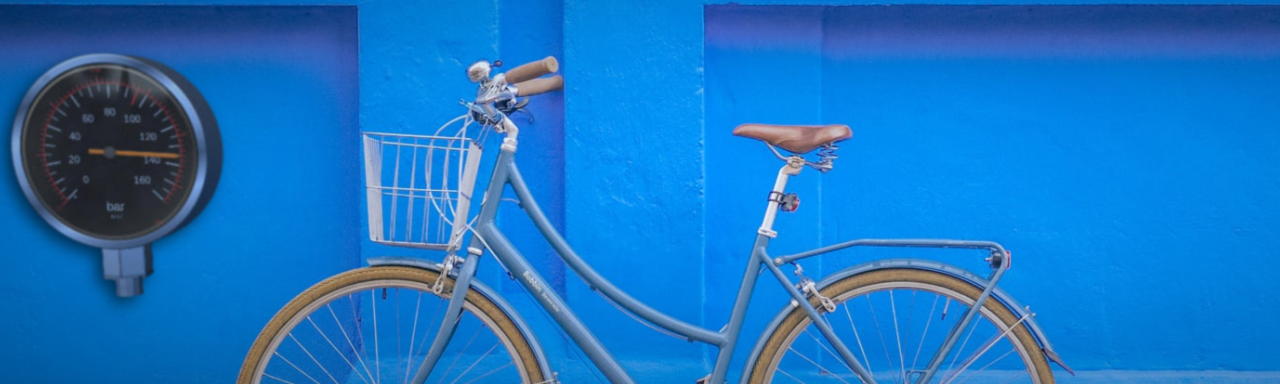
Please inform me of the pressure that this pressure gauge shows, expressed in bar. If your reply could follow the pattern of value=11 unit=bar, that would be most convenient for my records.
value=135 unit=bar
